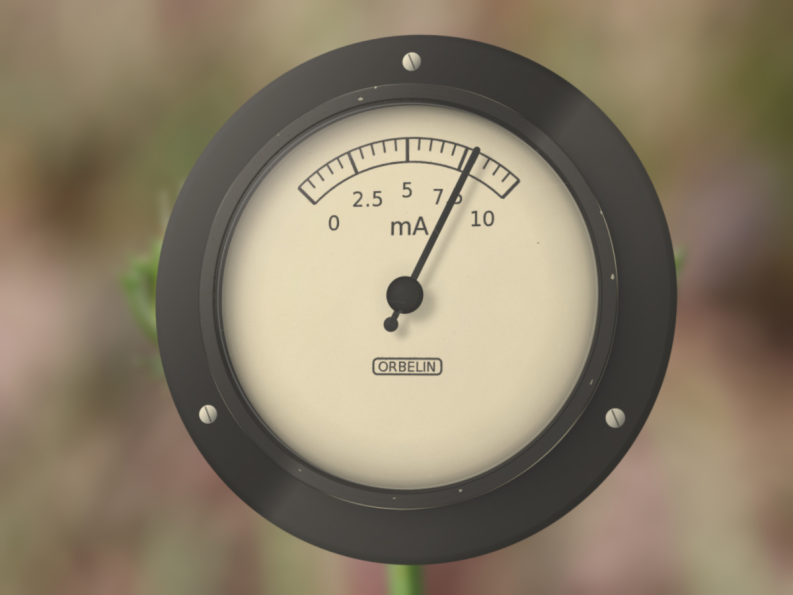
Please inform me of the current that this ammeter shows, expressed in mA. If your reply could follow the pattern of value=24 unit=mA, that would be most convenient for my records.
value=8 unit=mA
